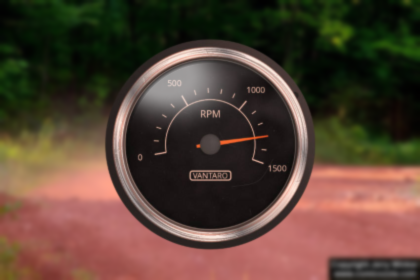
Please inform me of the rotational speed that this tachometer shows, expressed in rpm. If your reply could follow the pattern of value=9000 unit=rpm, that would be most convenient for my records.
value=1300 unit=rpm
